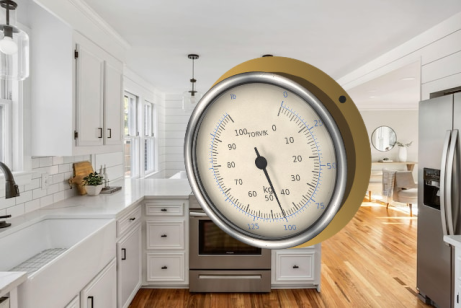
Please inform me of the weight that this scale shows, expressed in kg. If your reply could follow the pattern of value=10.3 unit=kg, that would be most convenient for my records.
value=45 unit=kg
